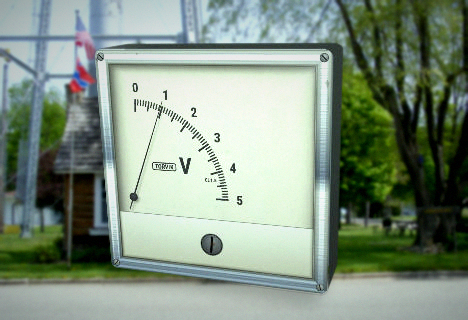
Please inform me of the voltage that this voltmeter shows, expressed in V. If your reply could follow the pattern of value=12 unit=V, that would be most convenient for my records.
value=1 unit=V
